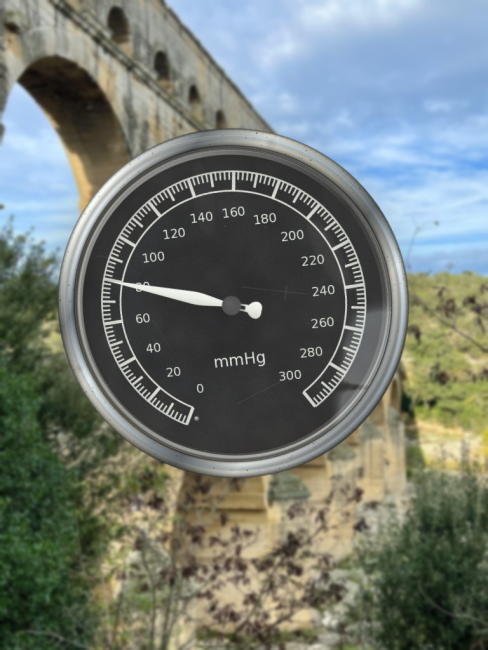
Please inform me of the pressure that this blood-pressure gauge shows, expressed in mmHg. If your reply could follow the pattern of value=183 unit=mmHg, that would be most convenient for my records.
value=80 unit=mmHg
